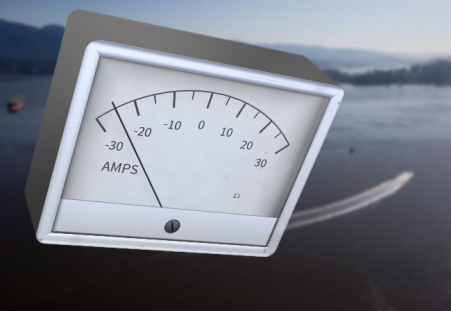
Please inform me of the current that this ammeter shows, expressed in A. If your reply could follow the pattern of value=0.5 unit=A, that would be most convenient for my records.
value=-25 unit=A
